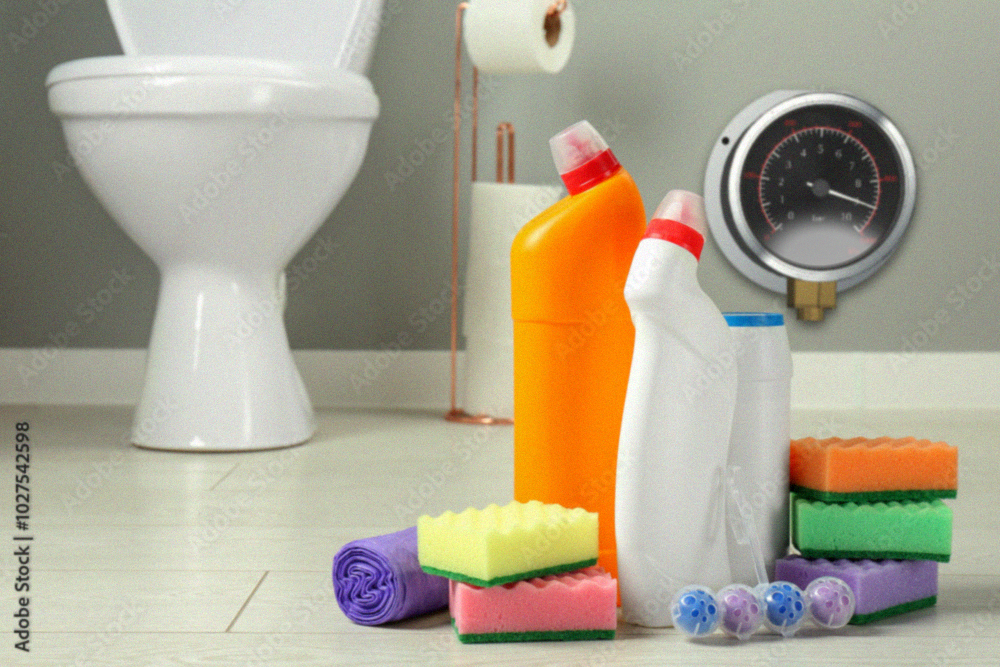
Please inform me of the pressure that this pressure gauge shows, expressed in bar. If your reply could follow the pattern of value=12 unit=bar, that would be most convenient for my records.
value=9 unit=bar
